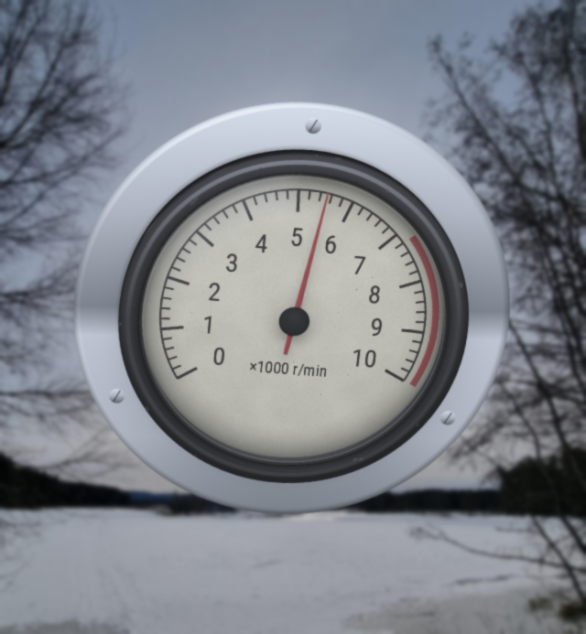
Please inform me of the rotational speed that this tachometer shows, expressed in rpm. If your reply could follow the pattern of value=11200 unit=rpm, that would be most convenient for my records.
value=5500 unit=rpm
